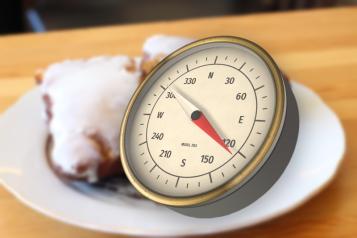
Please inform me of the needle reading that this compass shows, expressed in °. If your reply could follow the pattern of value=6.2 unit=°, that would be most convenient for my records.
value=125 unit=°
